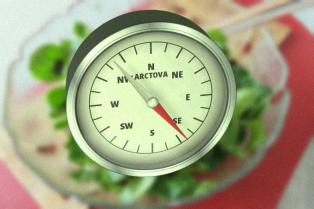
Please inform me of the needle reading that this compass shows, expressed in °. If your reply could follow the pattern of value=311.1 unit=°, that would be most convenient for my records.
value=142.5 unit=°
